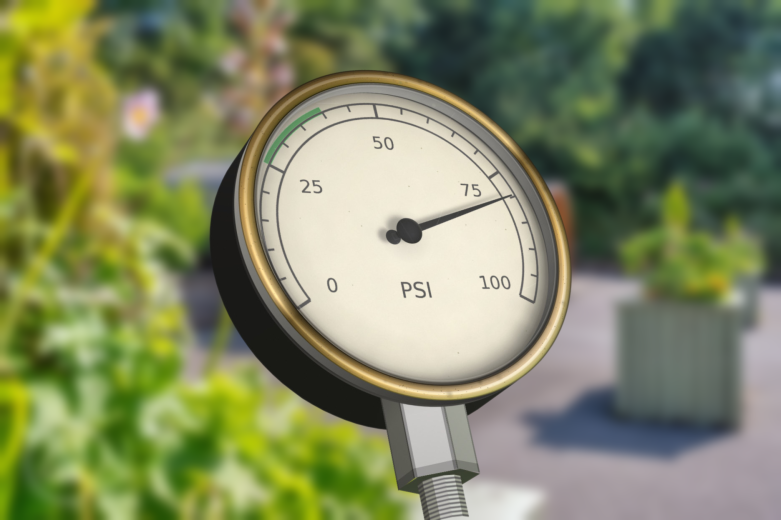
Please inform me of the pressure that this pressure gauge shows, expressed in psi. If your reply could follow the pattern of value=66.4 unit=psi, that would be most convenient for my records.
value=80 unit=psi
